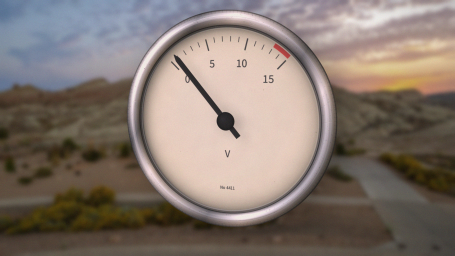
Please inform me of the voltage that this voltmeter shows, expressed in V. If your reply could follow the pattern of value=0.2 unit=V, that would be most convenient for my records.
value=1 unit=V
